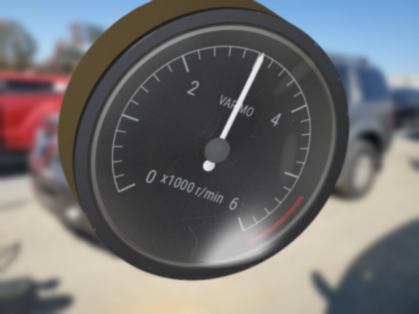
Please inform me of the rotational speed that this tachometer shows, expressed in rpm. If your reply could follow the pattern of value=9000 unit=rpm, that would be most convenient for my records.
value=3000 unit=rpm
